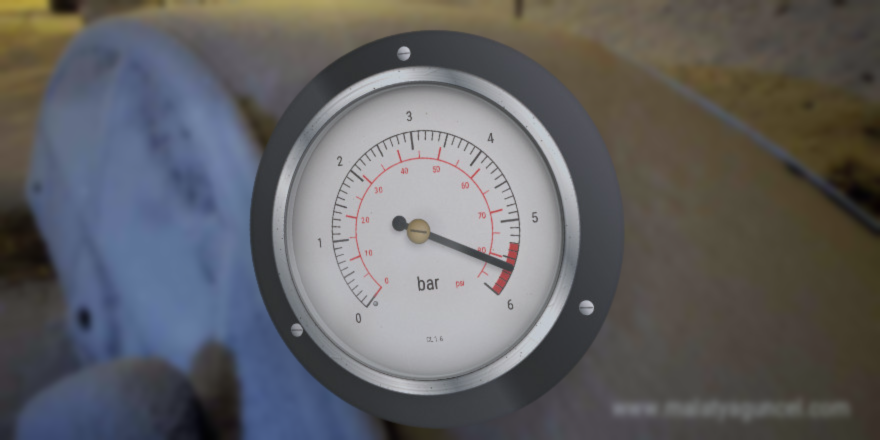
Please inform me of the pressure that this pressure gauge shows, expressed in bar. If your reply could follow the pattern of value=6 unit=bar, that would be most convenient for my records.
value=5.6 unit=bar
